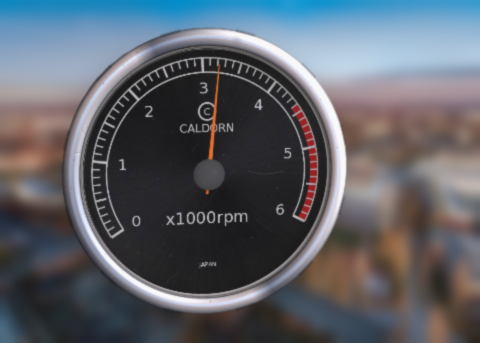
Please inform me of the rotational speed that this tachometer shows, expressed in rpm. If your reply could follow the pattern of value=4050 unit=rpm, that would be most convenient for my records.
value=3200 unit=rpm
